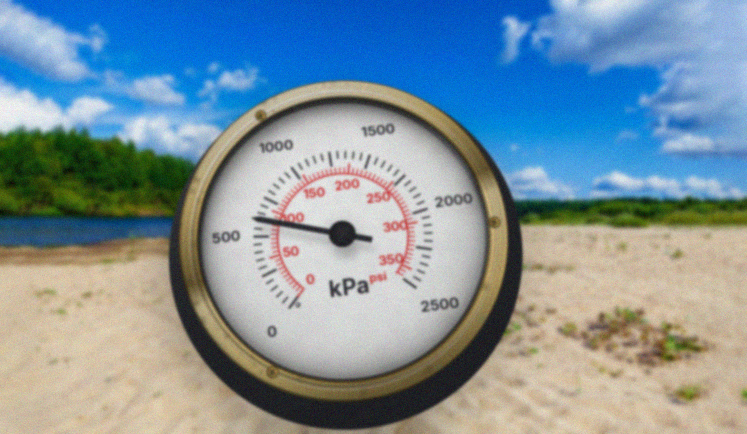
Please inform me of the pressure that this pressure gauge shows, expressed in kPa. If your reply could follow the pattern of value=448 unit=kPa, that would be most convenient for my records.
value=600 unit=kPa
